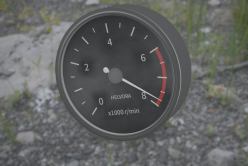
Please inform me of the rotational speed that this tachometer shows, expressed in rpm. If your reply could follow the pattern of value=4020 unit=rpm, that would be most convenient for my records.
value=7750 unit=rpm
